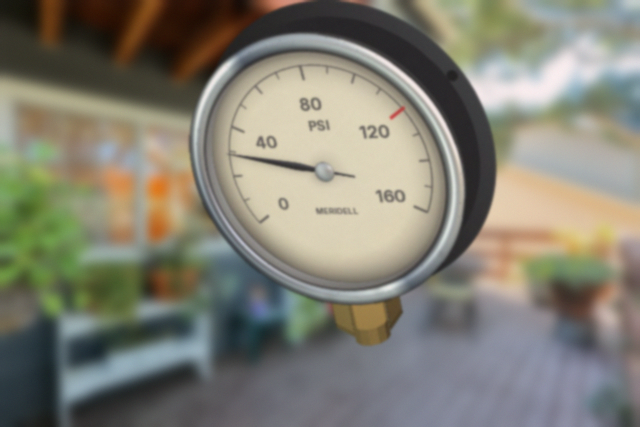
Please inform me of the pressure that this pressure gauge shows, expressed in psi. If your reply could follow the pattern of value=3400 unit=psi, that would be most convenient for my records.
value=30 unit=psi
